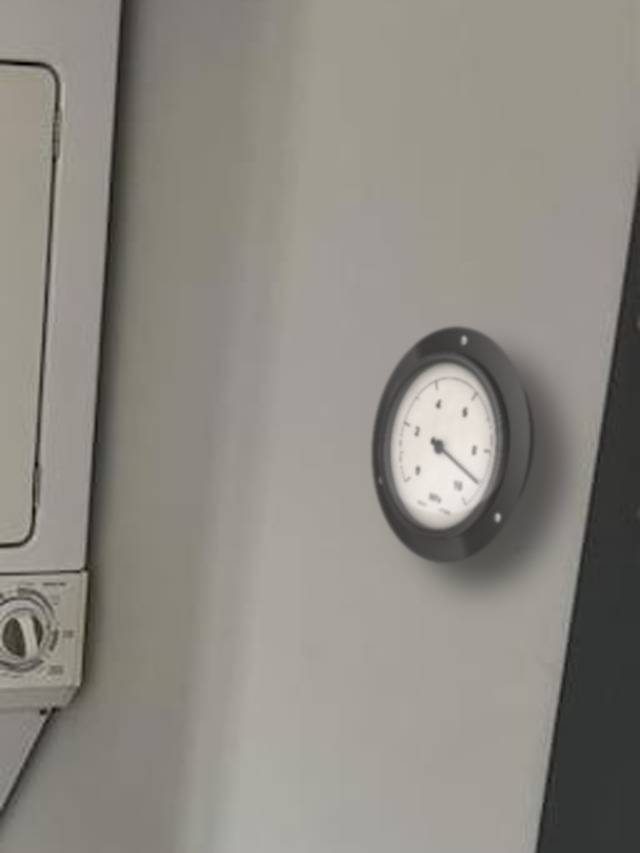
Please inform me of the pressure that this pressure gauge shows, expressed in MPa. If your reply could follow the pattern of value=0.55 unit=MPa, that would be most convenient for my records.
value=9 unit=MPa
